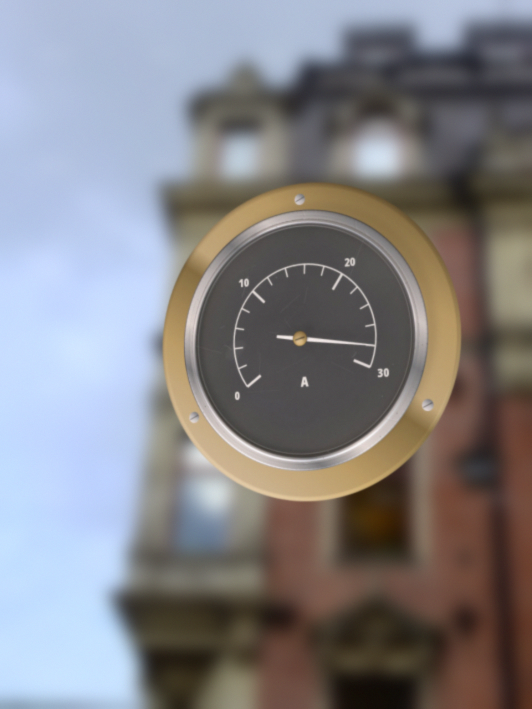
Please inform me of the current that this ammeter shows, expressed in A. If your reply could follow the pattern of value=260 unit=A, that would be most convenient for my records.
value=28 unit=A
